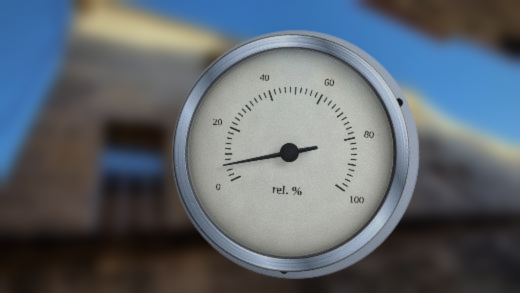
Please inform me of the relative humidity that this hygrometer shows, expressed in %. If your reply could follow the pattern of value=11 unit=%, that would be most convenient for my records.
value=6 unit=%
